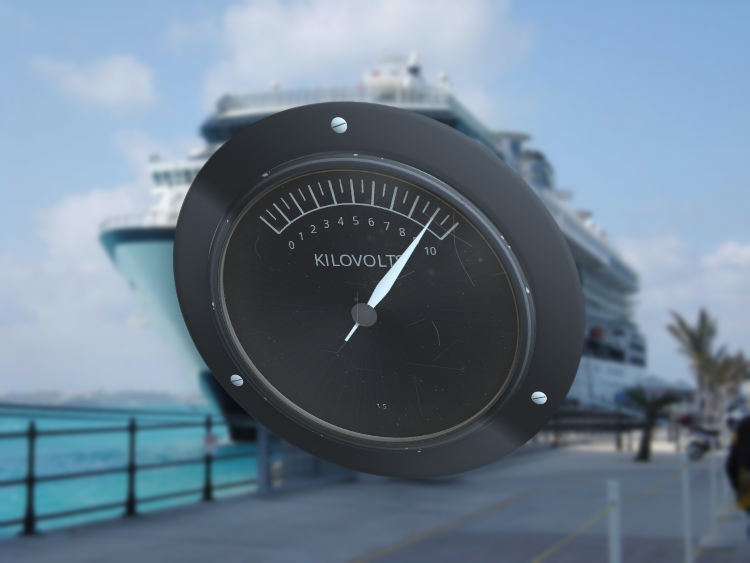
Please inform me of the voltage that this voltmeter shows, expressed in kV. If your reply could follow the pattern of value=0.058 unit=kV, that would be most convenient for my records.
value=9 unit=kV
